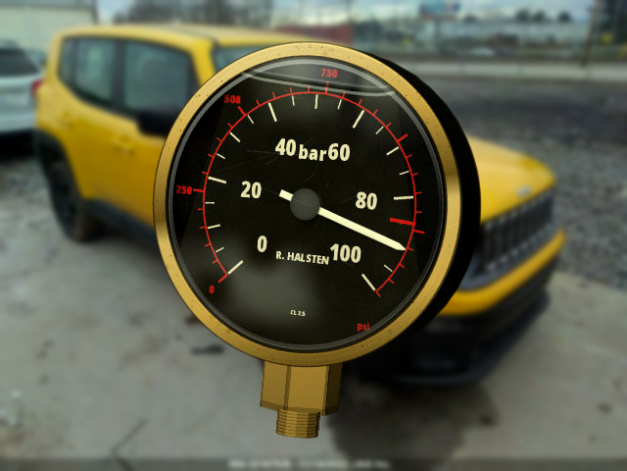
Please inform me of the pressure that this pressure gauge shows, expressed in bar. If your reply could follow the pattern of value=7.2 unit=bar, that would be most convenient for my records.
value=90 unit=bar
